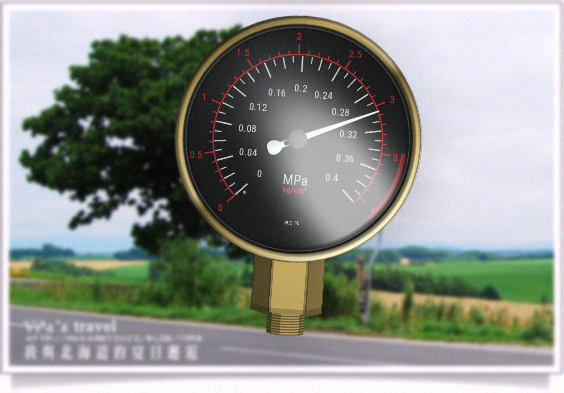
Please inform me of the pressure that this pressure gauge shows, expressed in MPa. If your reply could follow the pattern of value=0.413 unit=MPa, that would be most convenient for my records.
value=0.3 unit=MPa
